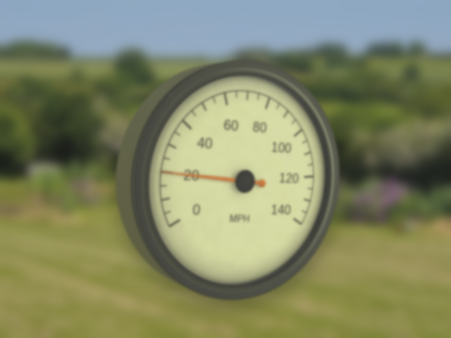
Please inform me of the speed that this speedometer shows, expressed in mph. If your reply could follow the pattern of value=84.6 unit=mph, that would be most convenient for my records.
value=20 unit=mph
